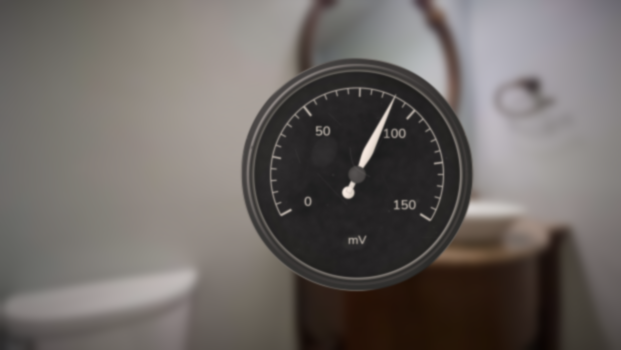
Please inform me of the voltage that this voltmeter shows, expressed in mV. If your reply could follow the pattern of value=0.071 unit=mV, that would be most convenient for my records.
value=90 unit=mV
